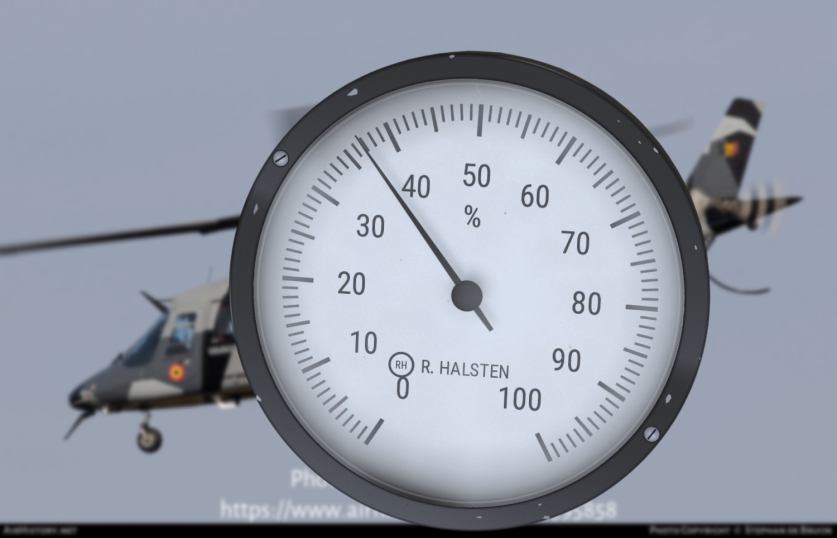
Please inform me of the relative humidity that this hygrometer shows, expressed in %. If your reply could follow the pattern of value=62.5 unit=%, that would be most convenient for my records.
value=37 unit=%
